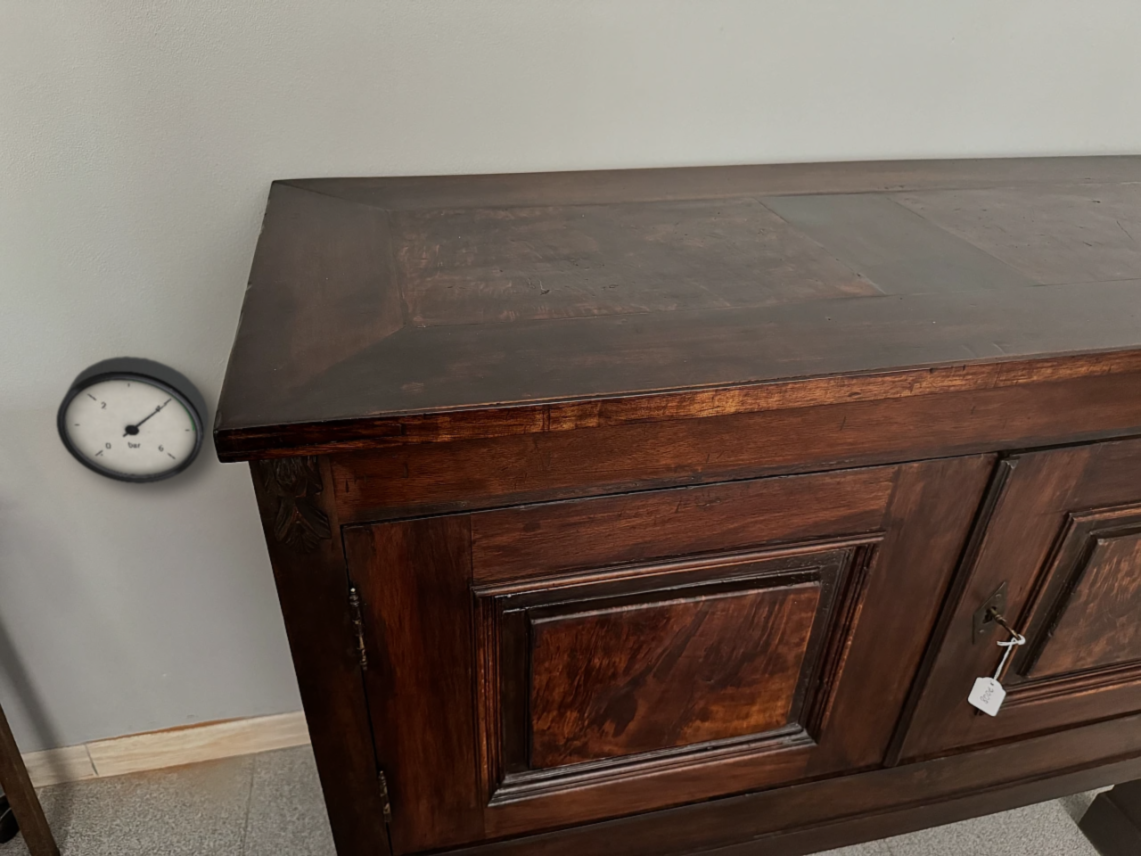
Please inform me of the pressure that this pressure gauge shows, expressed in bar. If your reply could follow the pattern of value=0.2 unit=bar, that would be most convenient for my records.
value=4 unit=bar
